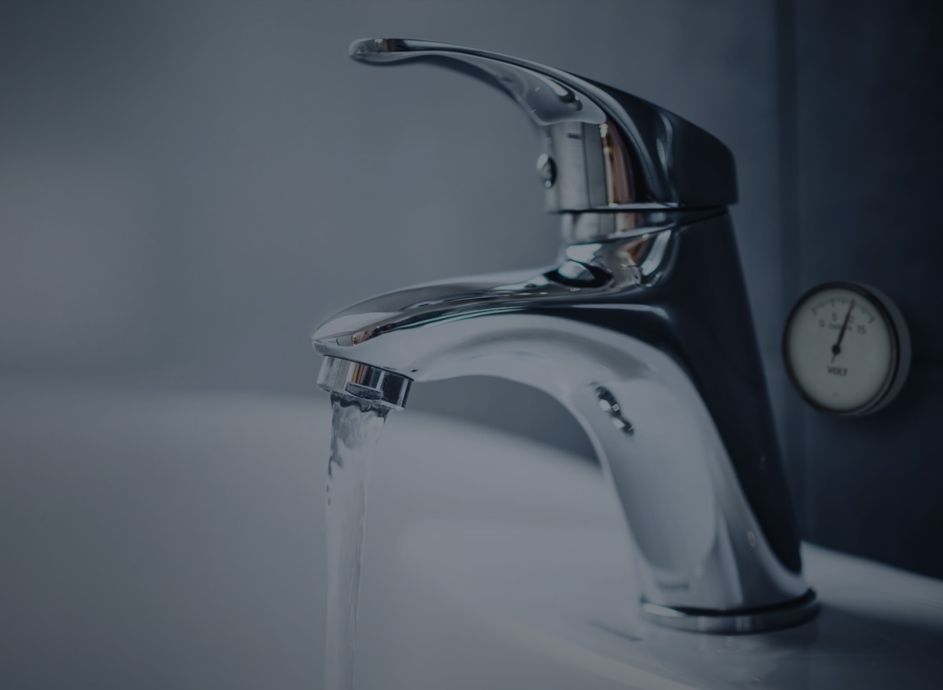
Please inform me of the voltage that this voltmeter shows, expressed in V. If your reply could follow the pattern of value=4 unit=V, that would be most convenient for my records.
value=10 unit=V
